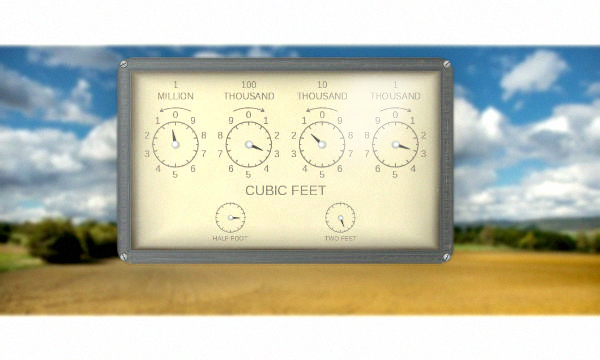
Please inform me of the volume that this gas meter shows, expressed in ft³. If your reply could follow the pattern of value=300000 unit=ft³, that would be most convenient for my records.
value=31300 unit=ft³
